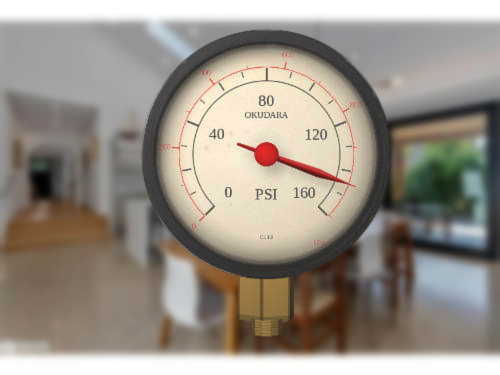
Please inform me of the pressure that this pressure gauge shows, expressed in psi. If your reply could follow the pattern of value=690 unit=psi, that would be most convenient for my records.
value=145 unit=psi
